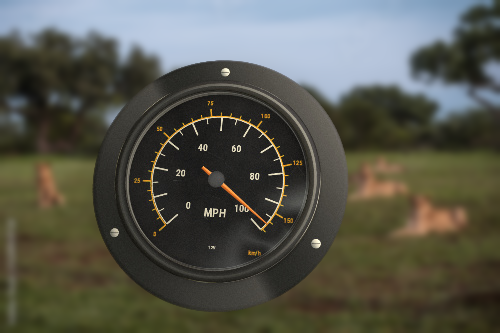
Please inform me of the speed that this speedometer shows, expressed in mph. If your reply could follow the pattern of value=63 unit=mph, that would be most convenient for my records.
value=97.5 unit=mph
